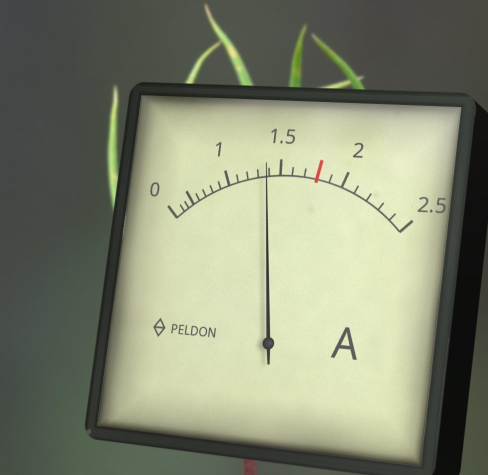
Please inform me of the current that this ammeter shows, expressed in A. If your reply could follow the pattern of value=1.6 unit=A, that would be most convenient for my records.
value=1.4 unit=A
